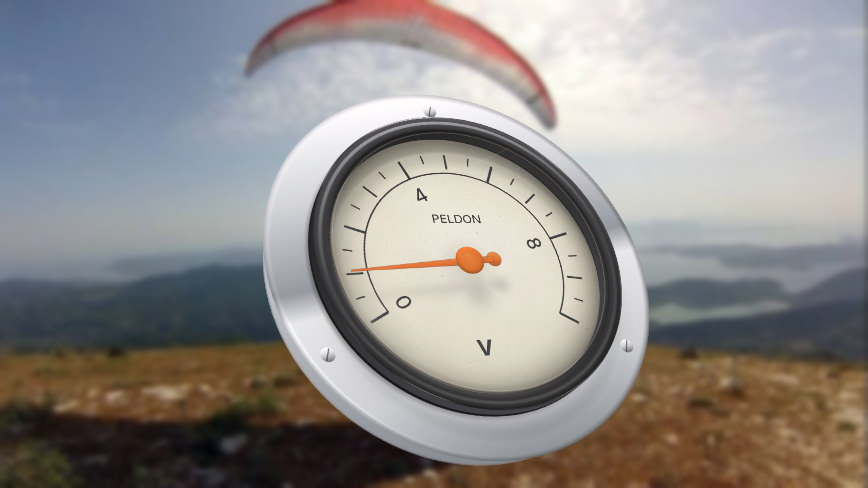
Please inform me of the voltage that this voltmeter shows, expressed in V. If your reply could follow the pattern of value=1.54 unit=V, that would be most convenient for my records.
value=1 unit=V
